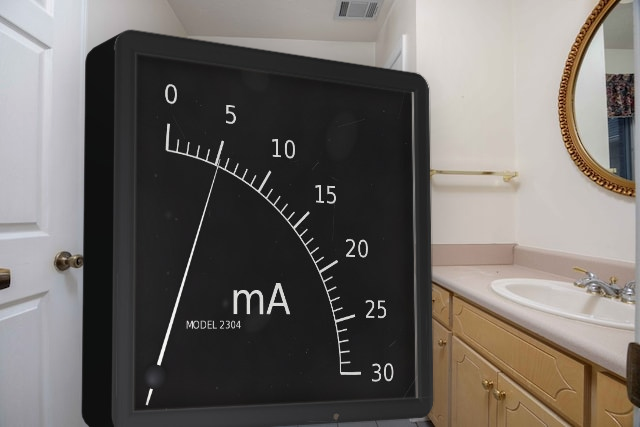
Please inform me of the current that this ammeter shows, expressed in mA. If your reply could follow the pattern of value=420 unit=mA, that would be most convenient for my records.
value=5 unit=mA
